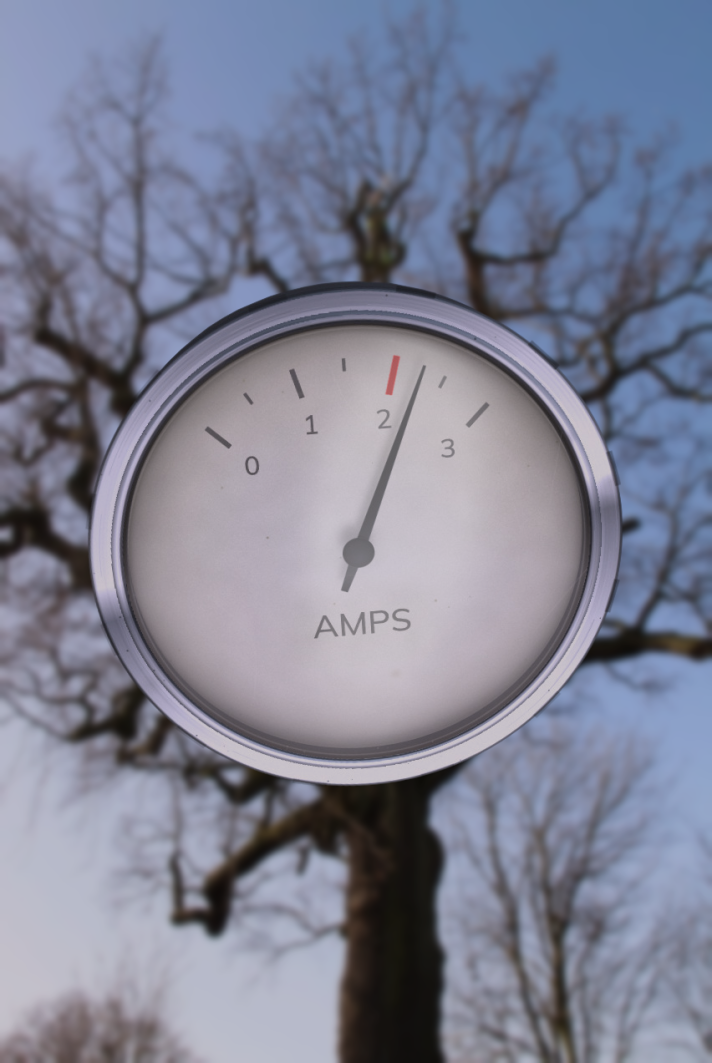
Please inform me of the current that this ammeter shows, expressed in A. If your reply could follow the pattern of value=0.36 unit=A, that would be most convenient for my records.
value=2.25 unit=A
